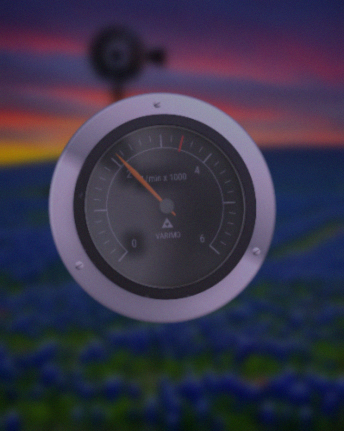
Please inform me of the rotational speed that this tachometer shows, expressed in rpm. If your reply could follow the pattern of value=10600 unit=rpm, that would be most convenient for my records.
value=2100 unit=rpm
